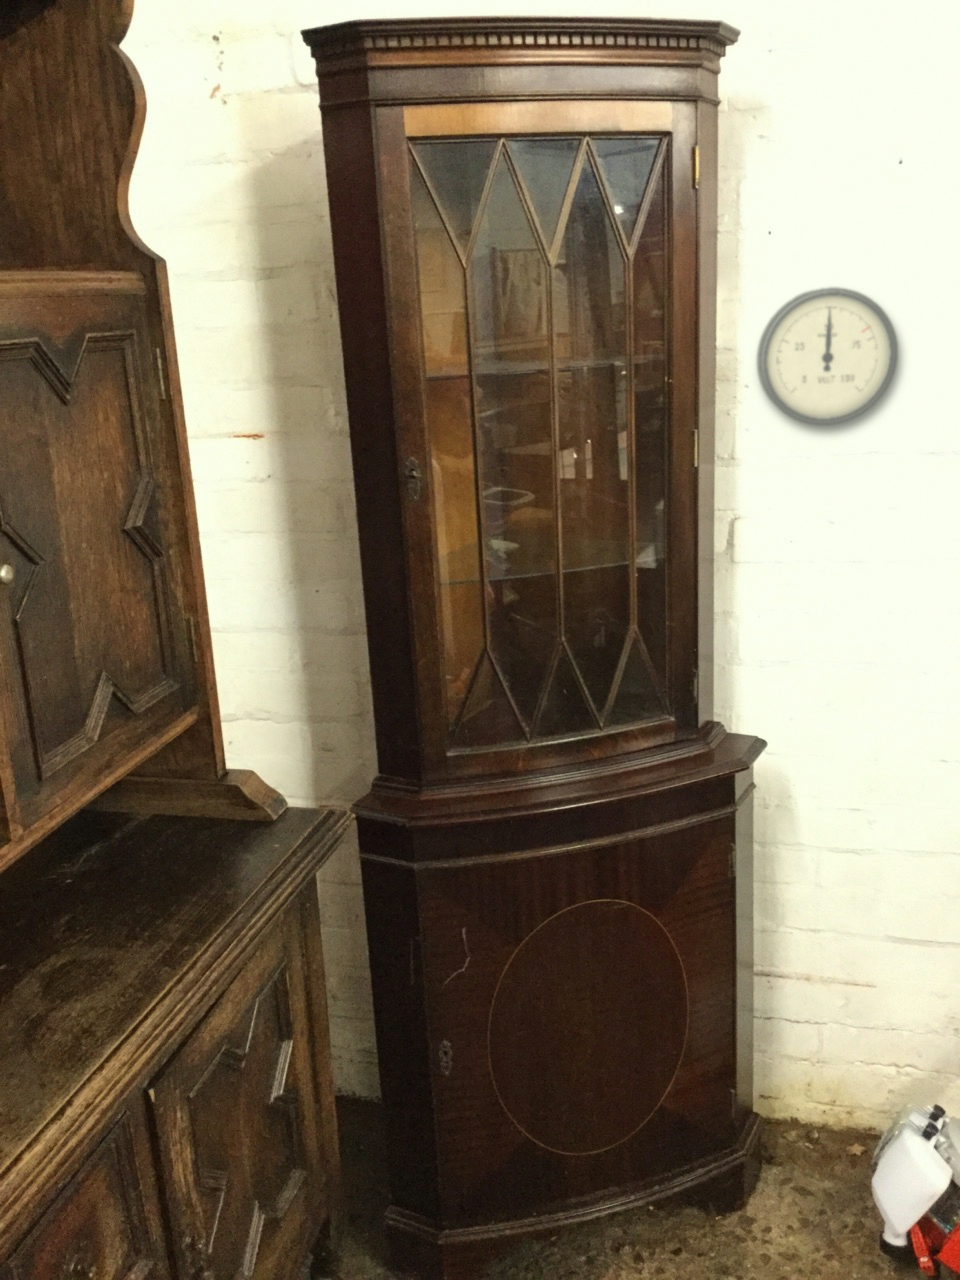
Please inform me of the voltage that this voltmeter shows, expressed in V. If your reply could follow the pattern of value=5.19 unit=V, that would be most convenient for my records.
value=50 unit=V
